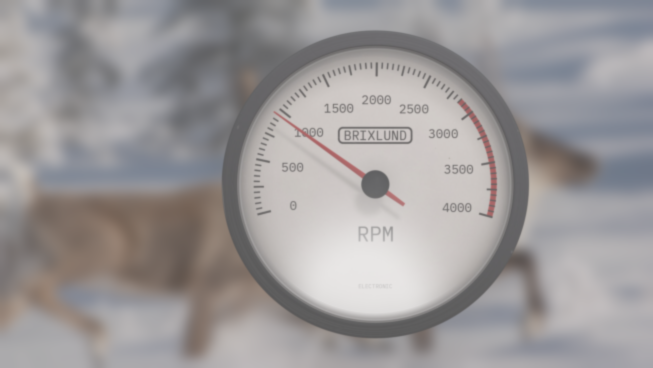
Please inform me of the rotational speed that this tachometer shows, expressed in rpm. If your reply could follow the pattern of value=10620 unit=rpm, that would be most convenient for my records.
value=950 unit=rpm
